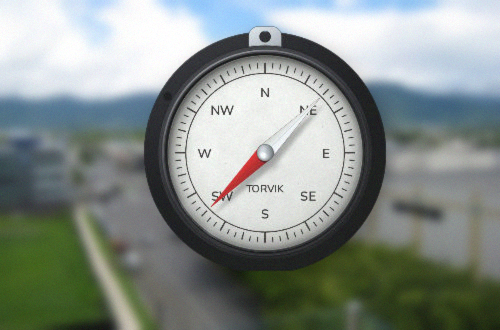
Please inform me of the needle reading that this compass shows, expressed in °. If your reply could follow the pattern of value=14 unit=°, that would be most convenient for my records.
value=225 unit=°
